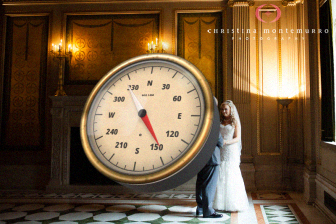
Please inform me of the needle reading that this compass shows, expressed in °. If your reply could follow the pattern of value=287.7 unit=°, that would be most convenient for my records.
value=145 unit=°
